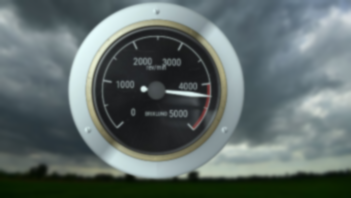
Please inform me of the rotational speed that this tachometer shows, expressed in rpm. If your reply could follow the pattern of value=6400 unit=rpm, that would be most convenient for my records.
value=4250 unit=rpm
